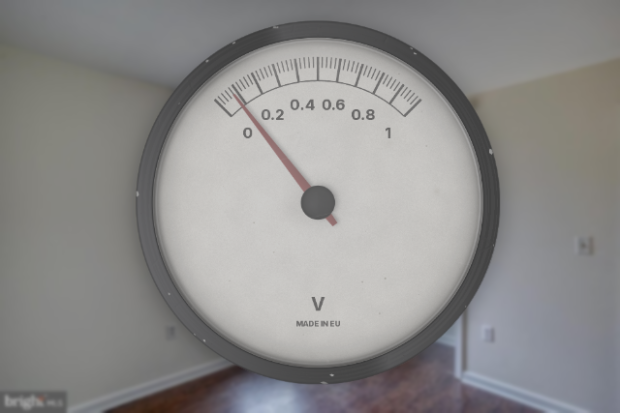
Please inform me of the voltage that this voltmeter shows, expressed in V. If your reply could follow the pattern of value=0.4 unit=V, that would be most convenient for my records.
value=0.08 unit=V
